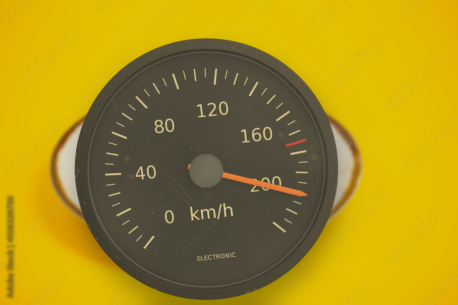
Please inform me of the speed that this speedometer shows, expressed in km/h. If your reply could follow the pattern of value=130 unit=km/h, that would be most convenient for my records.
value=200 unit=km/h
